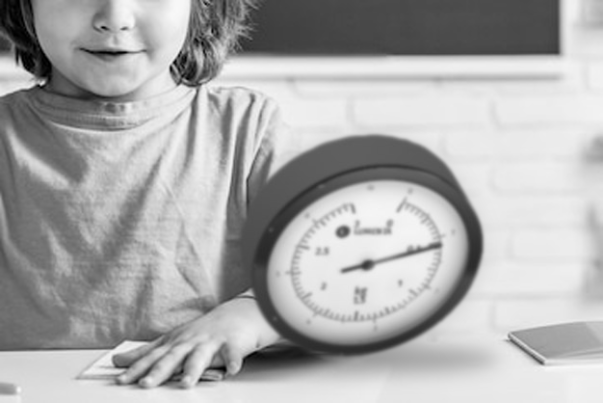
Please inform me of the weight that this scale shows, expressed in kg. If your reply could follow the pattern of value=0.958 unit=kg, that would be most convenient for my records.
value=0.5 unit=kg
